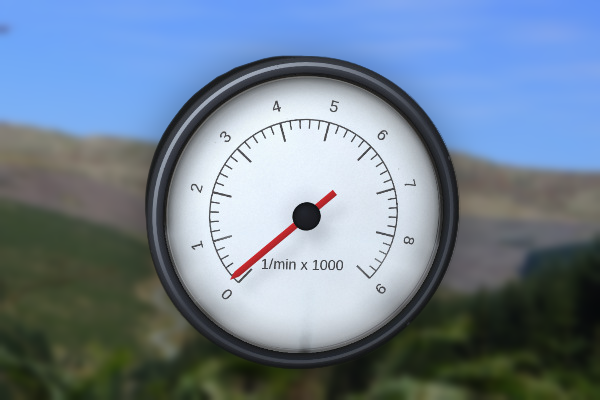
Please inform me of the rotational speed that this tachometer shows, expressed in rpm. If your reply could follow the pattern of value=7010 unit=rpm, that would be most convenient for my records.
value=200 unit=rpm
